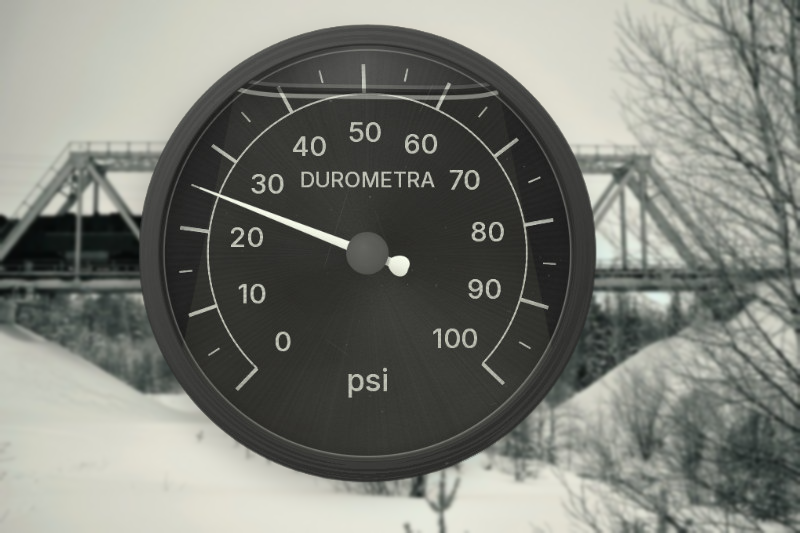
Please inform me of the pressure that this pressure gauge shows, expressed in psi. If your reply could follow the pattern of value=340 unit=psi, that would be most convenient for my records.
value=25 unit=psi
